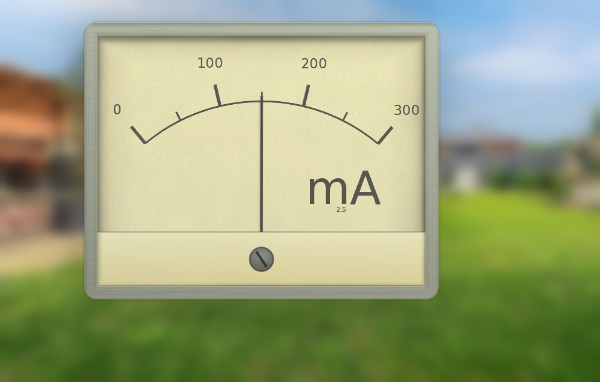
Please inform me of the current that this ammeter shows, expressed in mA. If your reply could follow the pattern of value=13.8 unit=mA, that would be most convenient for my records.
value=150 unit=mA
